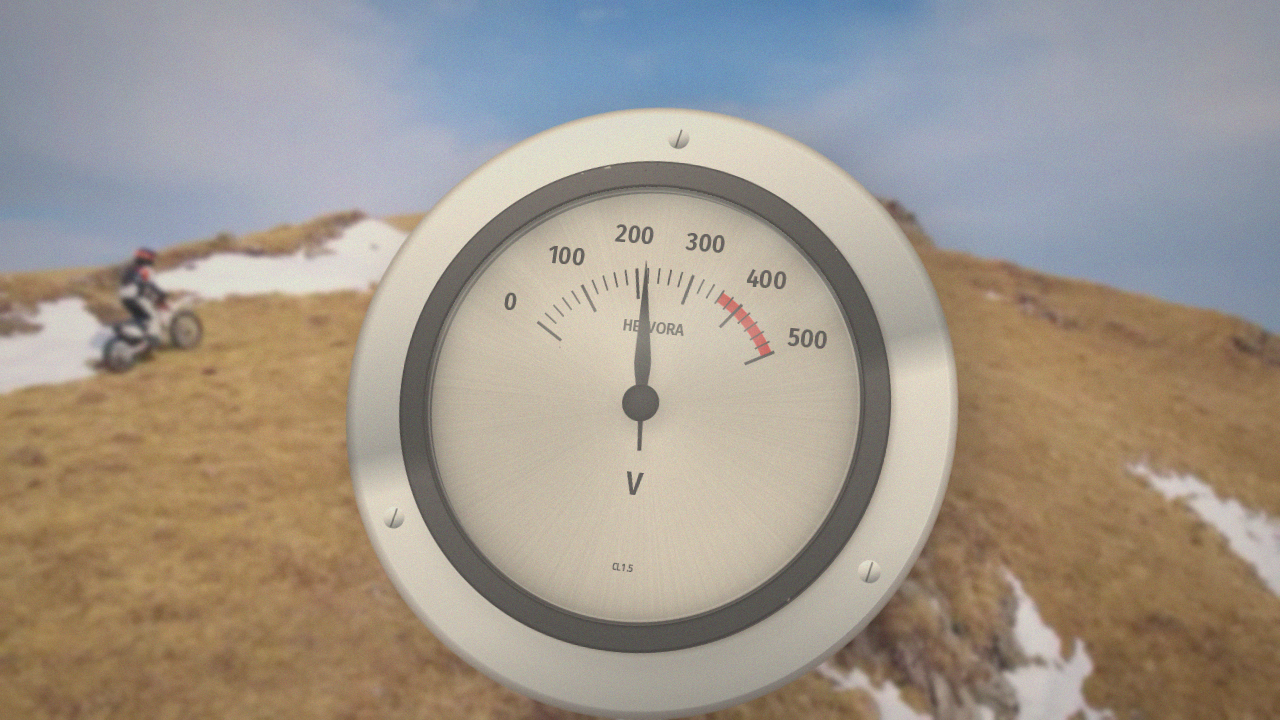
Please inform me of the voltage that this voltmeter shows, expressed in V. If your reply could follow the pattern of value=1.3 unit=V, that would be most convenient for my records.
value=220 unit=V
